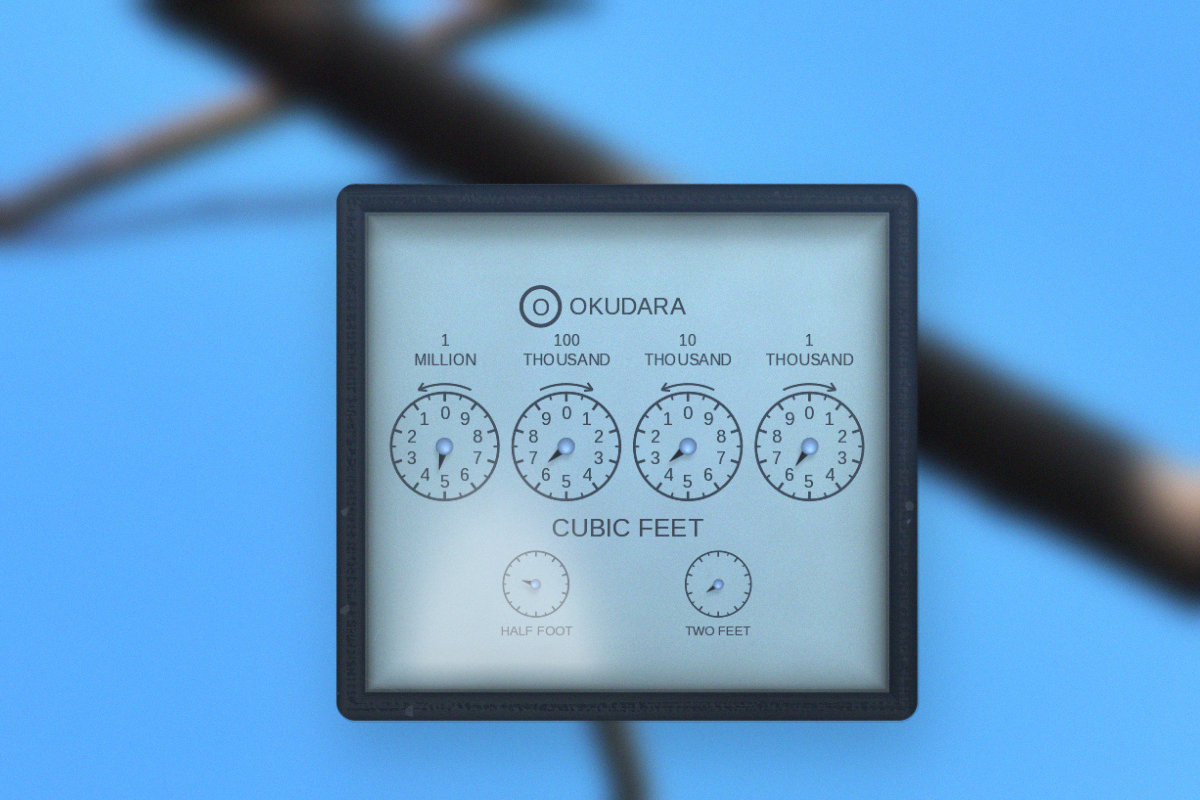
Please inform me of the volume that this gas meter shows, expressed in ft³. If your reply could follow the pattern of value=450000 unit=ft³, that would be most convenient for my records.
value=463600 unit=ft³
